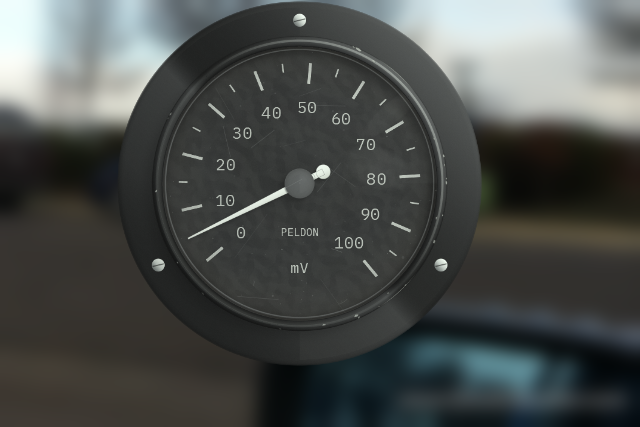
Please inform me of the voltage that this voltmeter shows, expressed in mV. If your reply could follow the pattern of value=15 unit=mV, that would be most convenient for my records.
value=5 unit=mV
